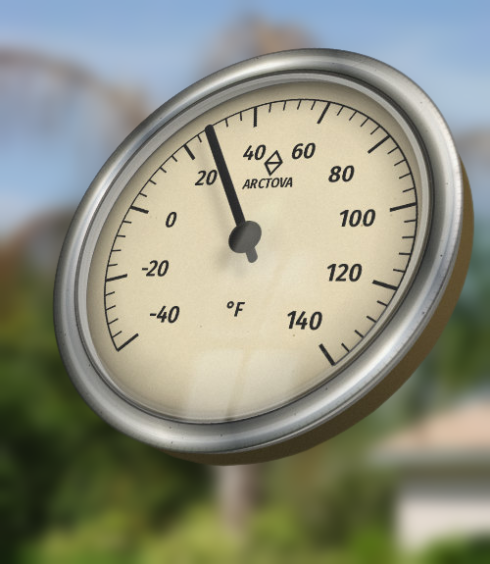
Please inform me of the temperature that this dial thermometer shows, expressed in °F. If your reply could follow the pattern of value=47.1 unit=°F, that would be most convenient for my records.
value=28 unit=°F
